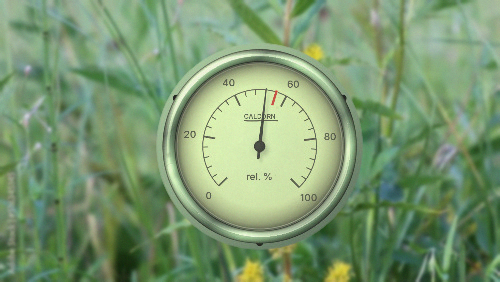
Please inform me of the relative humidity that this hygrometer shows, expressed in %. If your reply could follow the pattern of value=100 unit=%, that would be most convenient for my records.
value=52 unit=%
